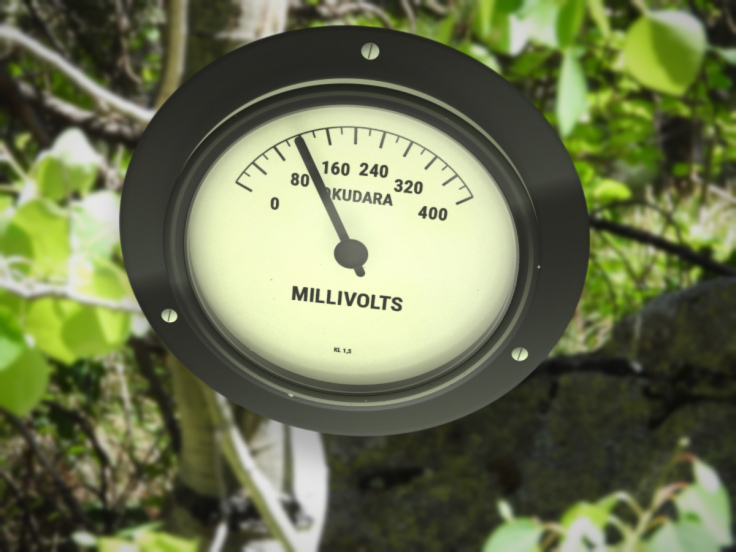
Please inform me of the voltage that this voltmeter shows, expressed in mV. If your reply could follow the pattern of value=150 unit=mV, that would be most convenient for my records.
value=120 unit=mV
